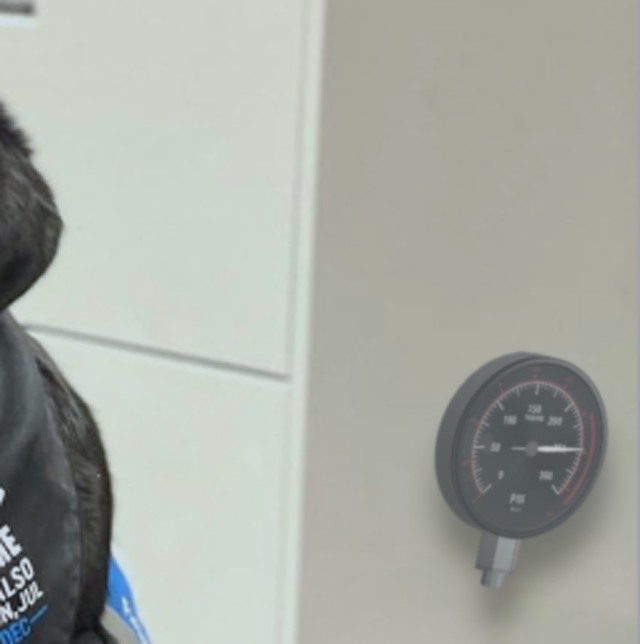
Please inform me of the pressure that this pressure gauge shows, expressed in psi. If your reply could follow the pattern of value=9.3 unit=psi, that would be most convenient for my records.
value=250 unit=psi
